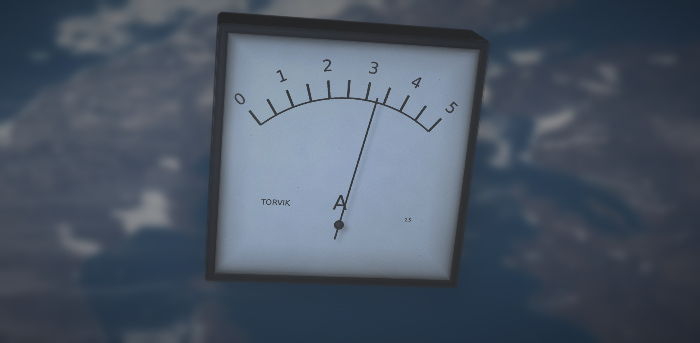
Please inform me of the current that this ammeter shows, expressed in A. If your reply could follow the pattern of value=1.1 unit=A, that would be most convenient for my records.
value=3.25 unit=A
